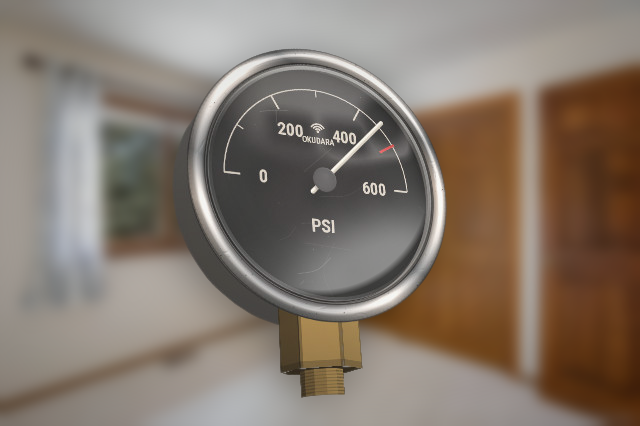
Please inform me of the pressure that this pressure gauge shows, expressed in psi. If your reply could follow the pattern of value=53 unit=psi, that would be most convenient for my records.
value=450 unit=psi
